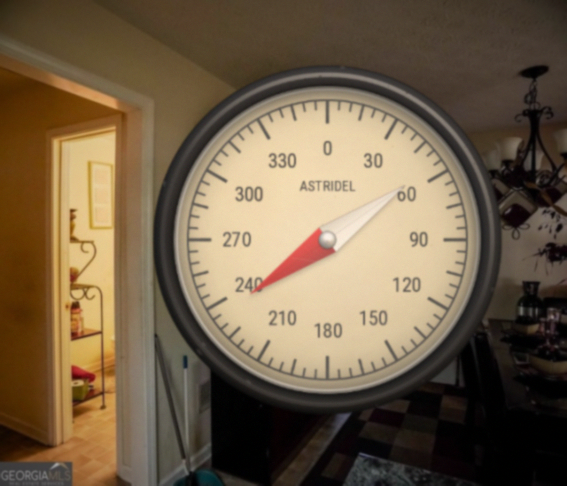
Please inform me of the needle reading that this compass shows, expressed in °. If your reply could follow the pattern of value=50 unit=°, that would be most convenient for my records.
value=235 unit=°
